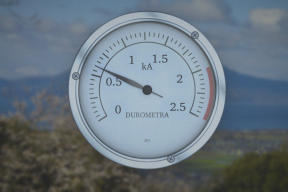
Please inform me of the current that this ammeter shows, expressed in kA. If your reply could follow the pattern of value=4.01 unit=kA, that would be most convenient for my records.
value=0.6 unit=kA
